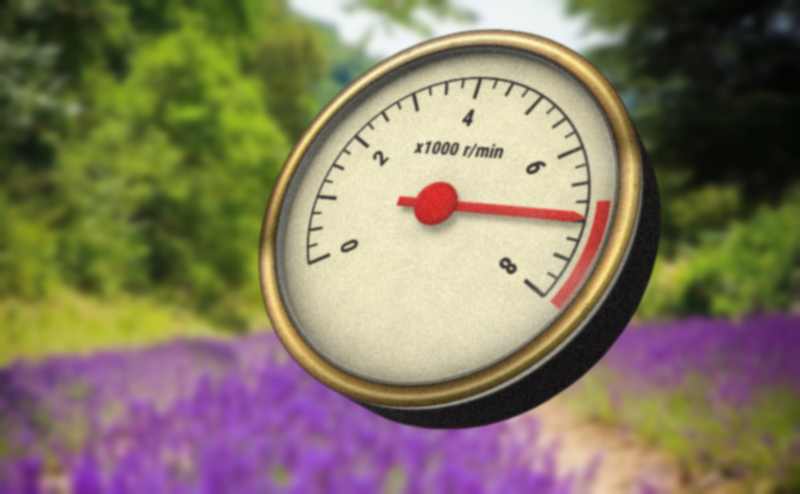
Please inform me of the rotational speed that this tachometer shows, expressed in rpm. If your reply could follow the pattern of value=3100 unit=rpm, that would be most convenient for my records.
value=7000 unit=rpm
